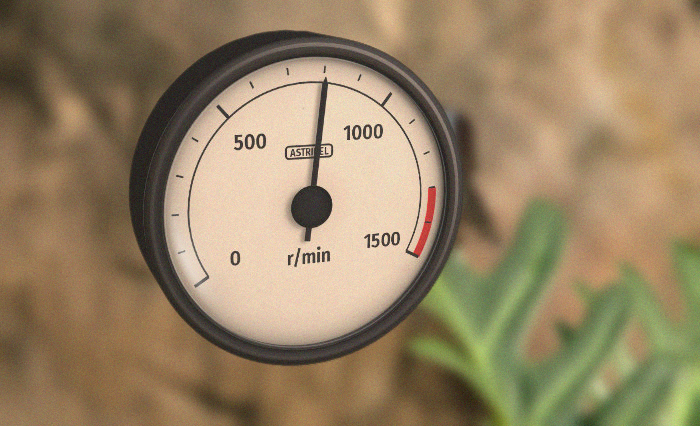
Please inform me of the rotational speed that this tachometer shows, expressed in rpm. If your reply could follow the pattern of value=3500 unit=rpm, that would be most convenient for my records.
value=800 unit=rpm
